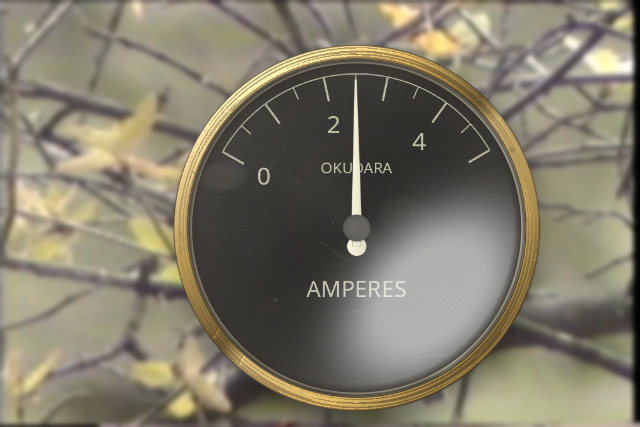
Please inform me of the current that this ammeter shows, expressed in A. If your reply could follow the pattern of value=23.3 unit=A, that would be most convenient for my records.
value=2.5 unit=A
